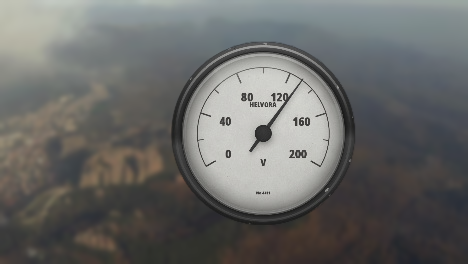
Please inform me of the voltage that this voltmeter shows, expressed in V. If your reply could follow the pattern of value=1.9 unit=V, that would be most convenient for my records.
value=130 unit=V
